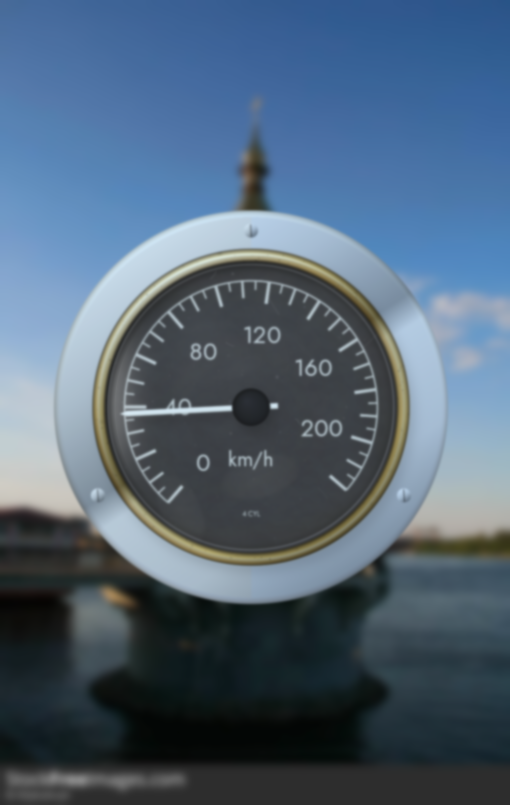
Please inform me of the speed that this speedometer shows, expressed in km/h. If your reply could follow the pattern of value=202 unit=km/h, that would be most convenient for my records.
value=37.5 unit=km/h
